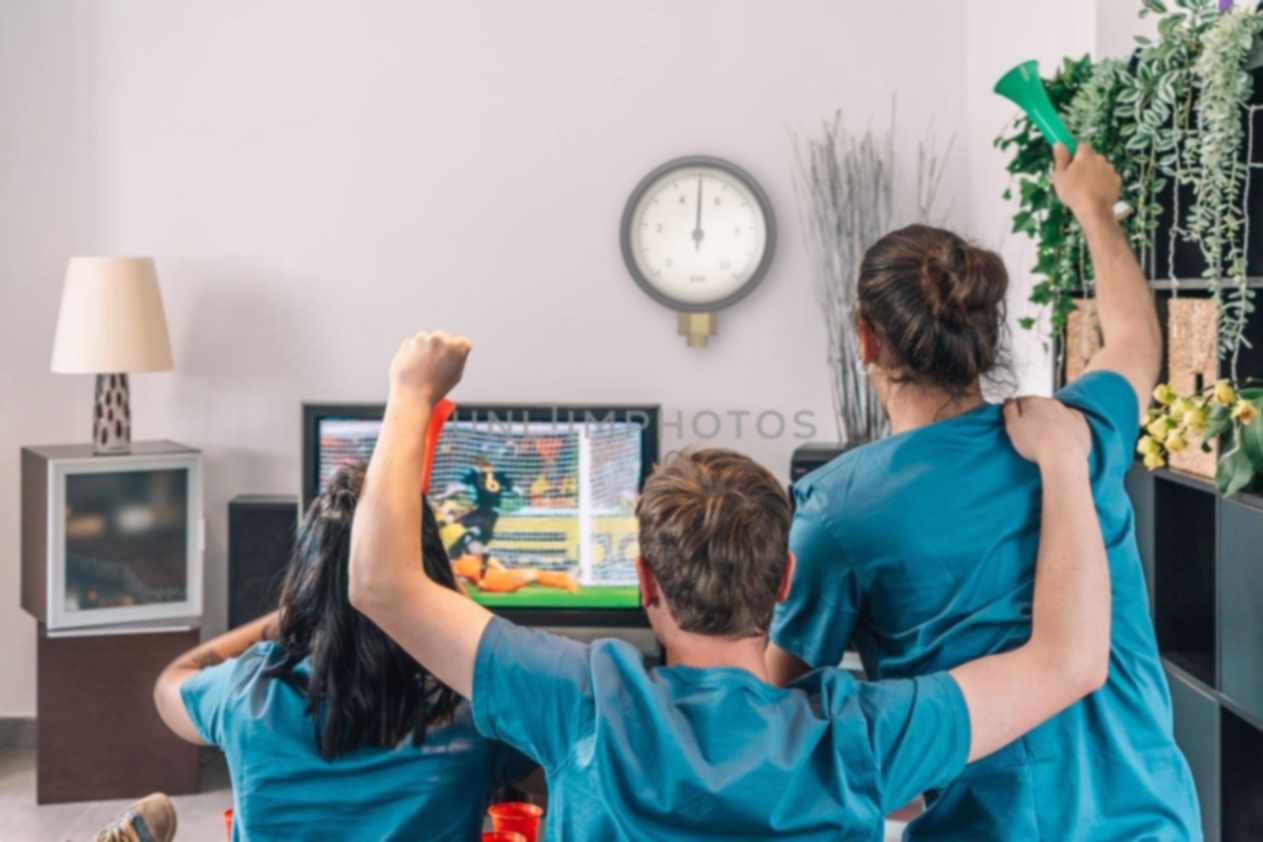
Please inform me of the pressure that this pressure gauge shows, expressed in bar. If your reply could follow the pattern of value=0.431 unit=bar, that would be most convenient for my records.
value=5 unit=bar
